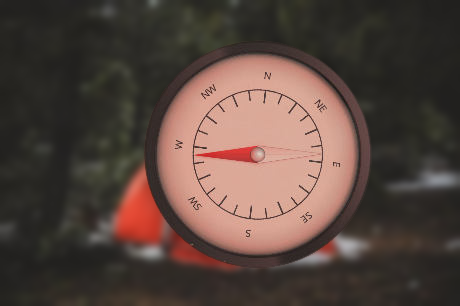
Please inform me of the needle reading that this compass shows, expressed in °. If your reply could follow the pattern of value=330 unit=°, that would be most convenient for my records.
value=262.5 unit=°
